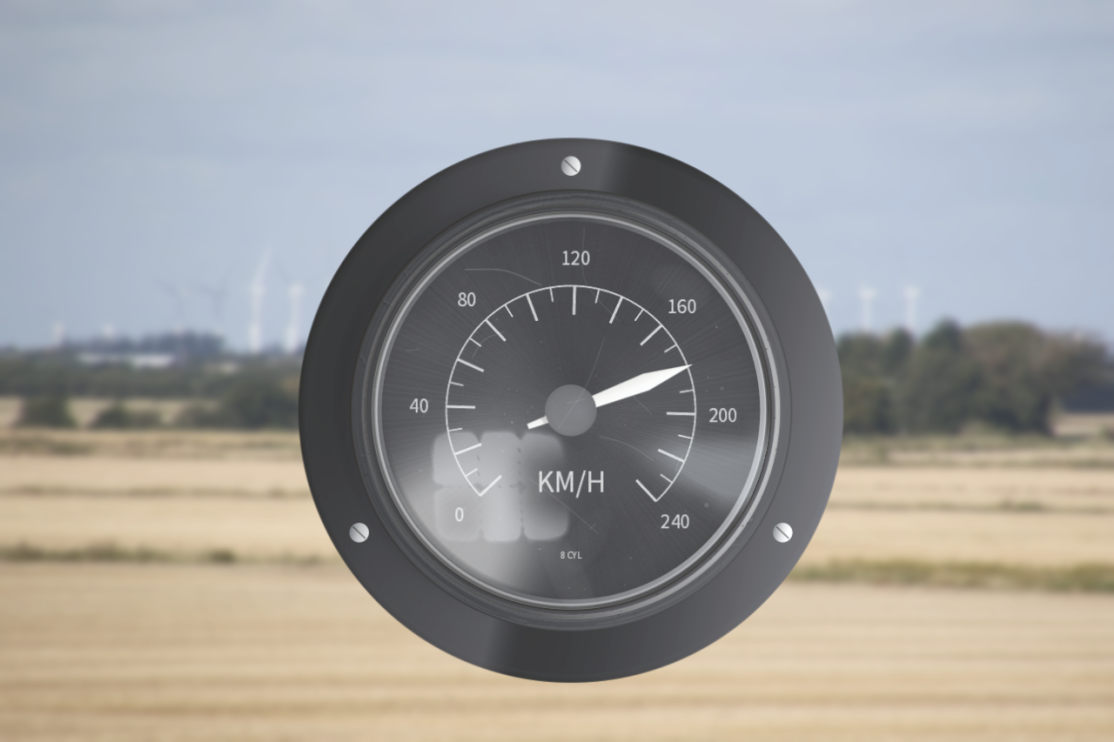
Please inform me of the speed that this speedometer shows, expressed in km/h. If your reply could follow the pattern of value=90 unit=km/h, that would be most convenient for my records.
value=180 unit=km/h
